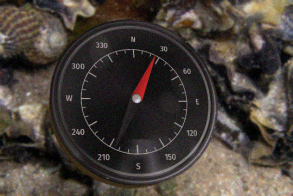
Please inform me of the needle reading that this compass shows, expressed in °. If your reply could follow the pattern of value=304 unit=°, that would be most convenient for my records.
value=25 unit=°
